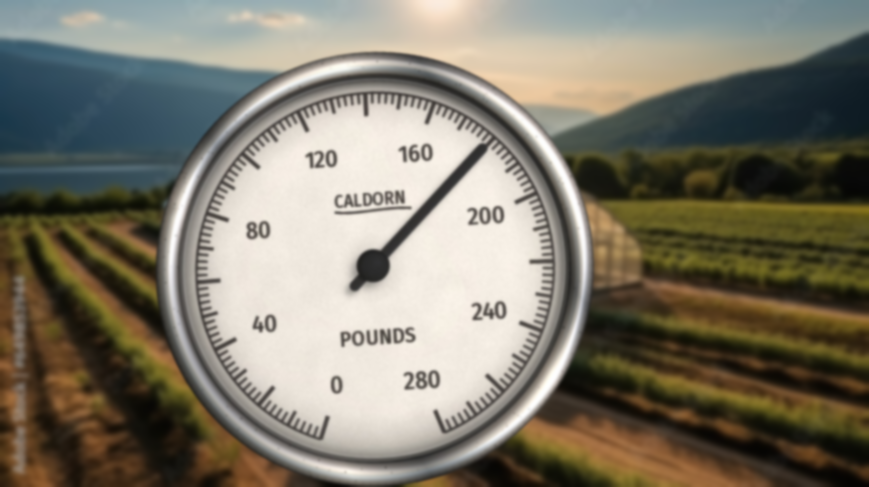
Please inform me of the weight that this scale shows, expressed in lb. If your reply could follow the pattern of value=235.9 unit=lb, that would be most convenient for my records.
value=180 unit=lb
